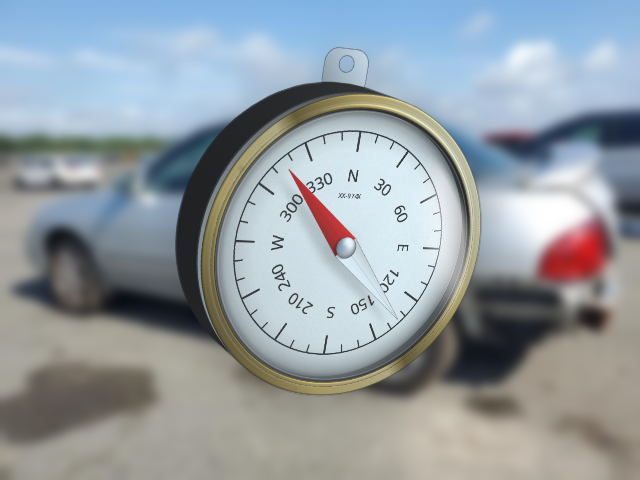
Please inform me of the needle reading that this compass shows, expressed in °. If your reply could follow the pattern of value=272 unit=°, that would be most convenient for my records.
value=315 unit=°
